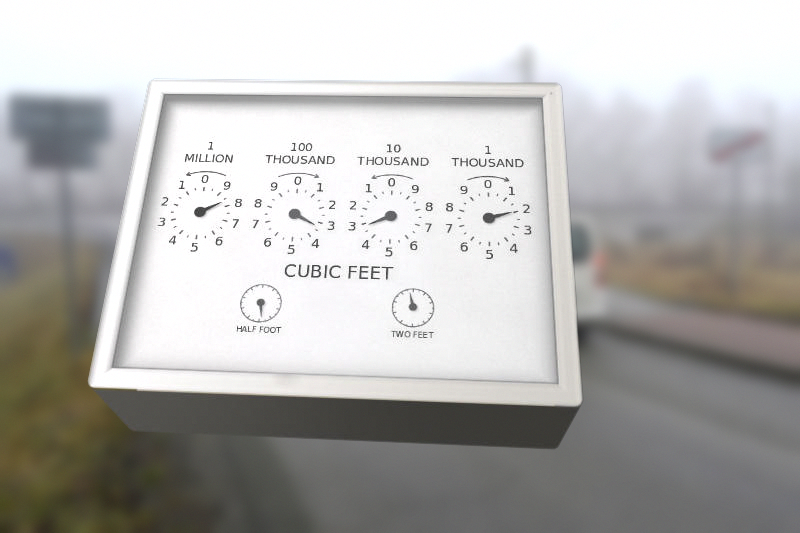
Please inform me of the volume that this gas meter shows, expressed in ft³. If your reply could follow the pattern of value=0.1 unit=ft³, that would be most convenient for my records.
value=833200 unit=ft³
